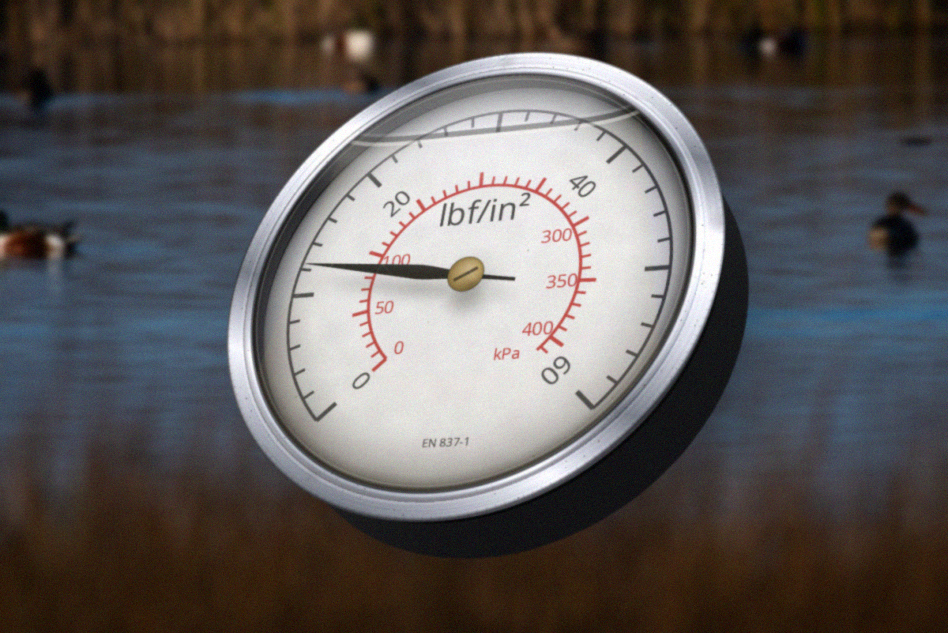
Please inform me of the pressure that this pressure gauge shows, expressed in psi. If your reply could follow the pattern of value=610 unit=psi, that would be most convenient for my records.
value=12 unit=psi
